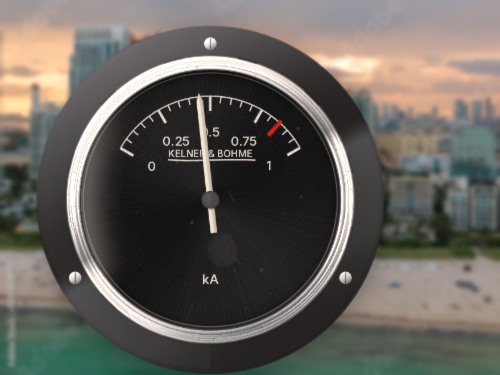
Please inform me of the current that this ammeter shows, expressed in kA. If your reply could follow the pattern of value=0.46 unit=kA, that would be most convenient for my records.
value=0.45 unit=kA
